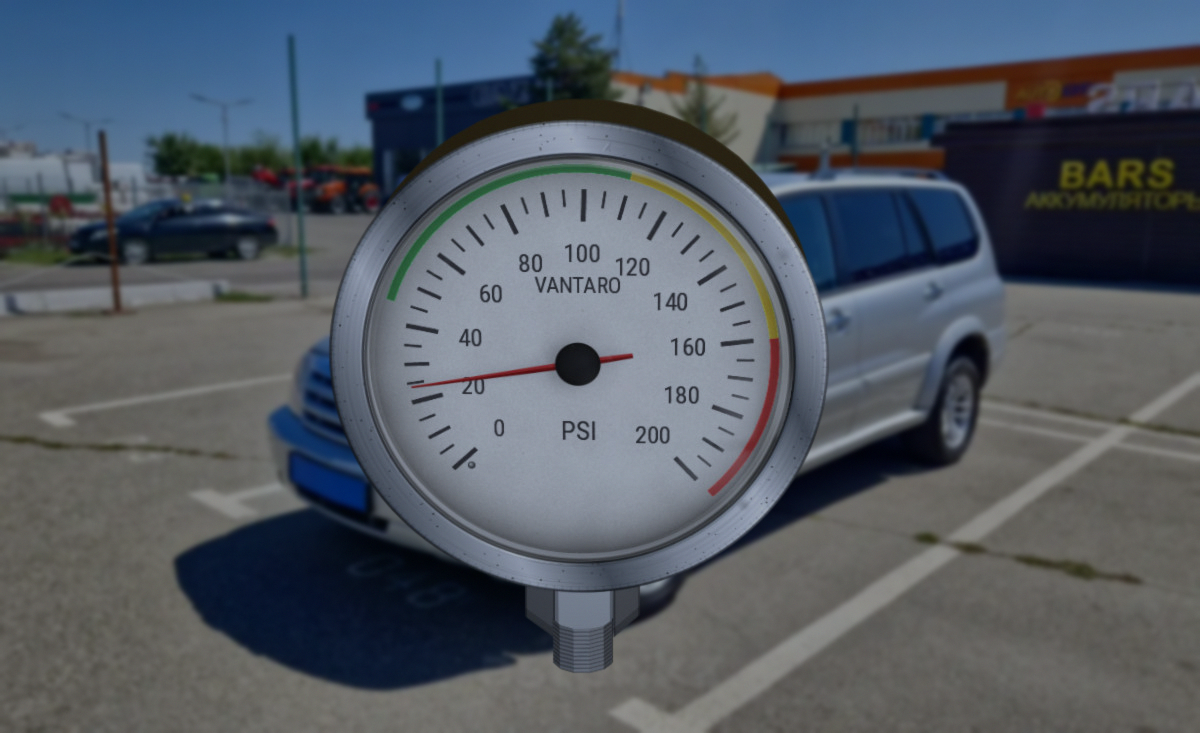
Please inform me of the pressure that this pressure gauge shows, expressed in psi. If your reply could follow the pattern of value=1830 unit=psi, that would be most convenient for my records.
value=25 unit=psi
